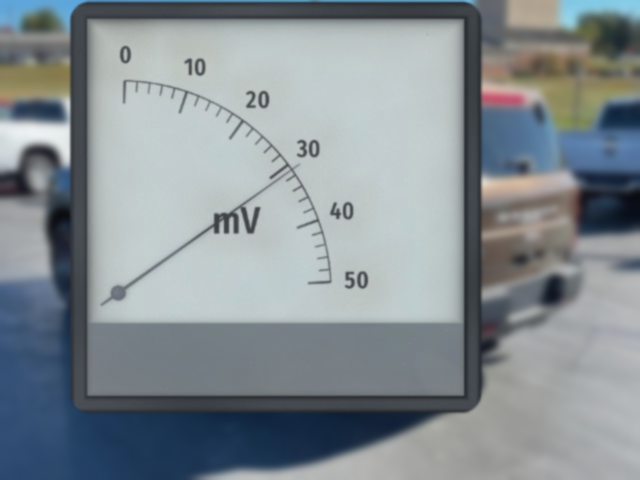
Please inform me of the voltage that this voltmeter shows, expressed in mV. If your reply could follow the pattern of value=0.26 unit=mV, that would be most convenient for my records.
value=31 unit=mV
